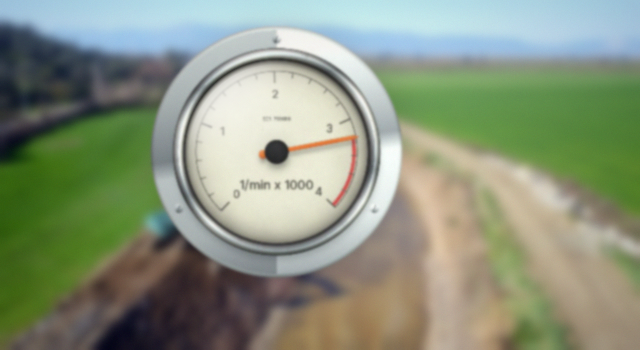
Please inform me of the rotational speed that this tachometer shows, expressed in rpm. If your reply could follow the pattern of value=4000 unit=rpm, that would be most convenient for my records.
value=3200 unit=rpm
